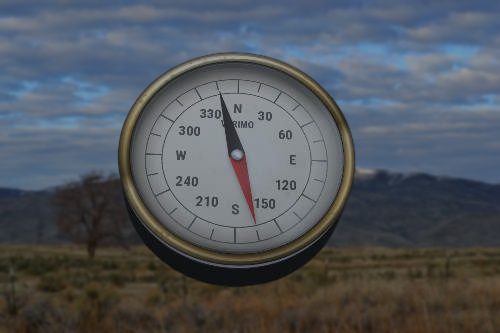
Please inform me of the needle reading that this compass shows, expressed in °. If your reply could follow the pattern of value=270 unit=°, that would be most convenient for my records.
value=165 unit=°
